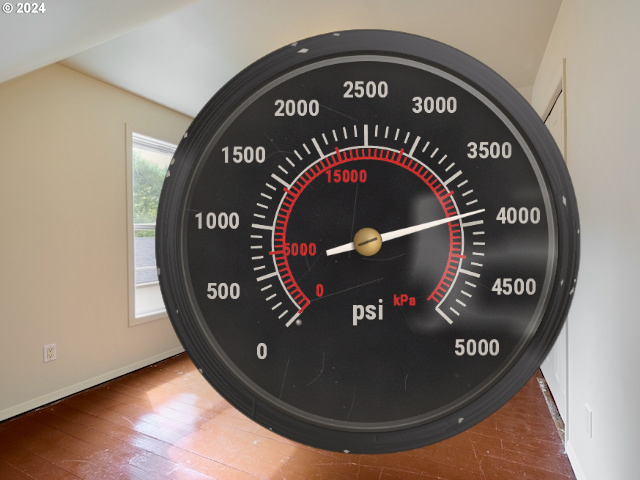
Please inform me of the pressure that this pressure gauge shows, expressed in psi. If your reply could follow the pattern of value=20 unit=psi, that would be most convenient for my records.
value=3900 unit=psi
